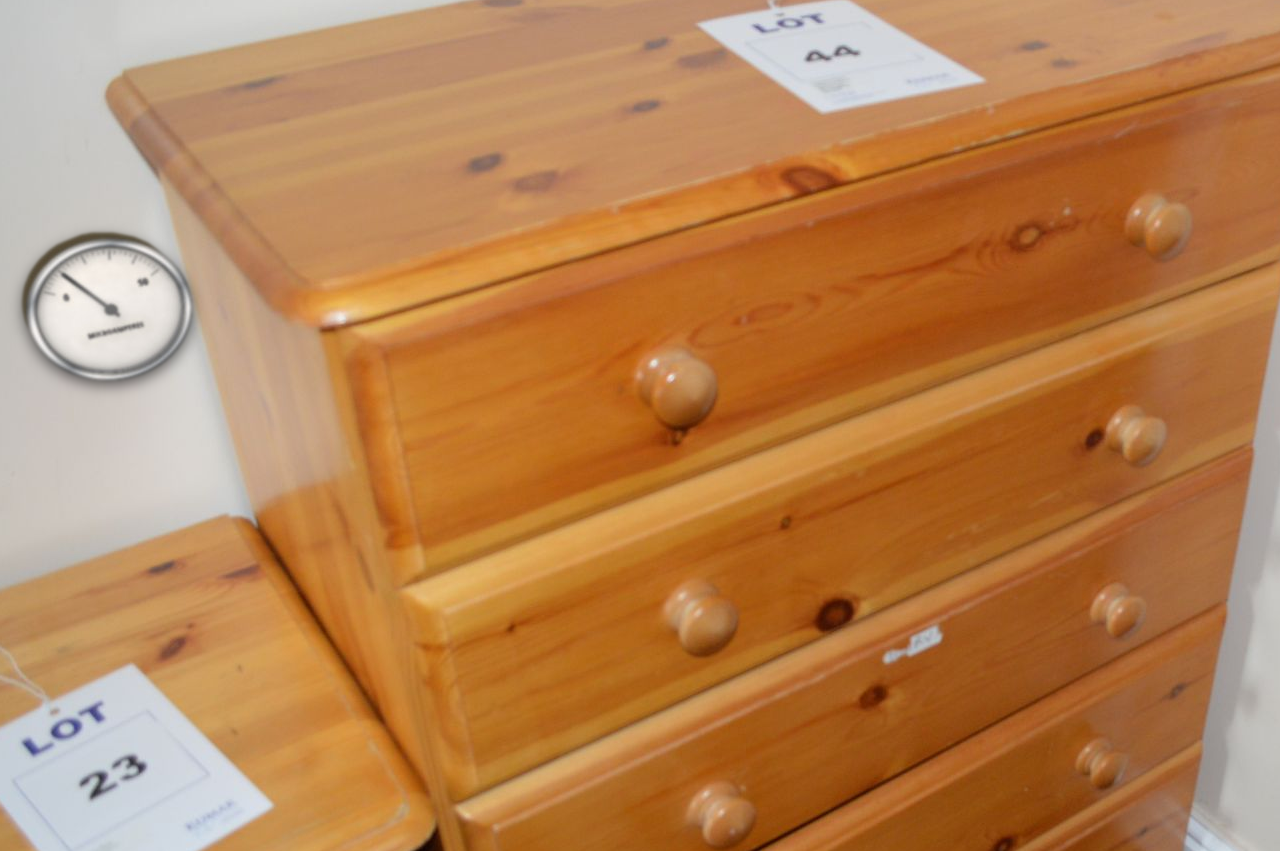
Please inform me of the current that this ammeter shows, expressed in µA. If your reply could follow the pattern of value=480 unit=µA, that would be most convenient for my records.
value=10 unit=µA
